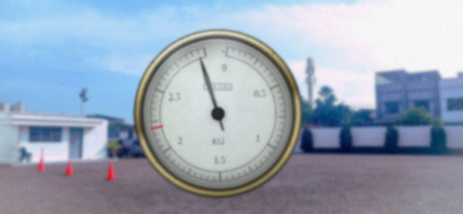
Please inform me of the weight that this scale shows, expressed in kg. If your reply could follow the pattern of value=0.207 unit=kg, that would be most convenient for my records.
value=2.95 unit=kg
